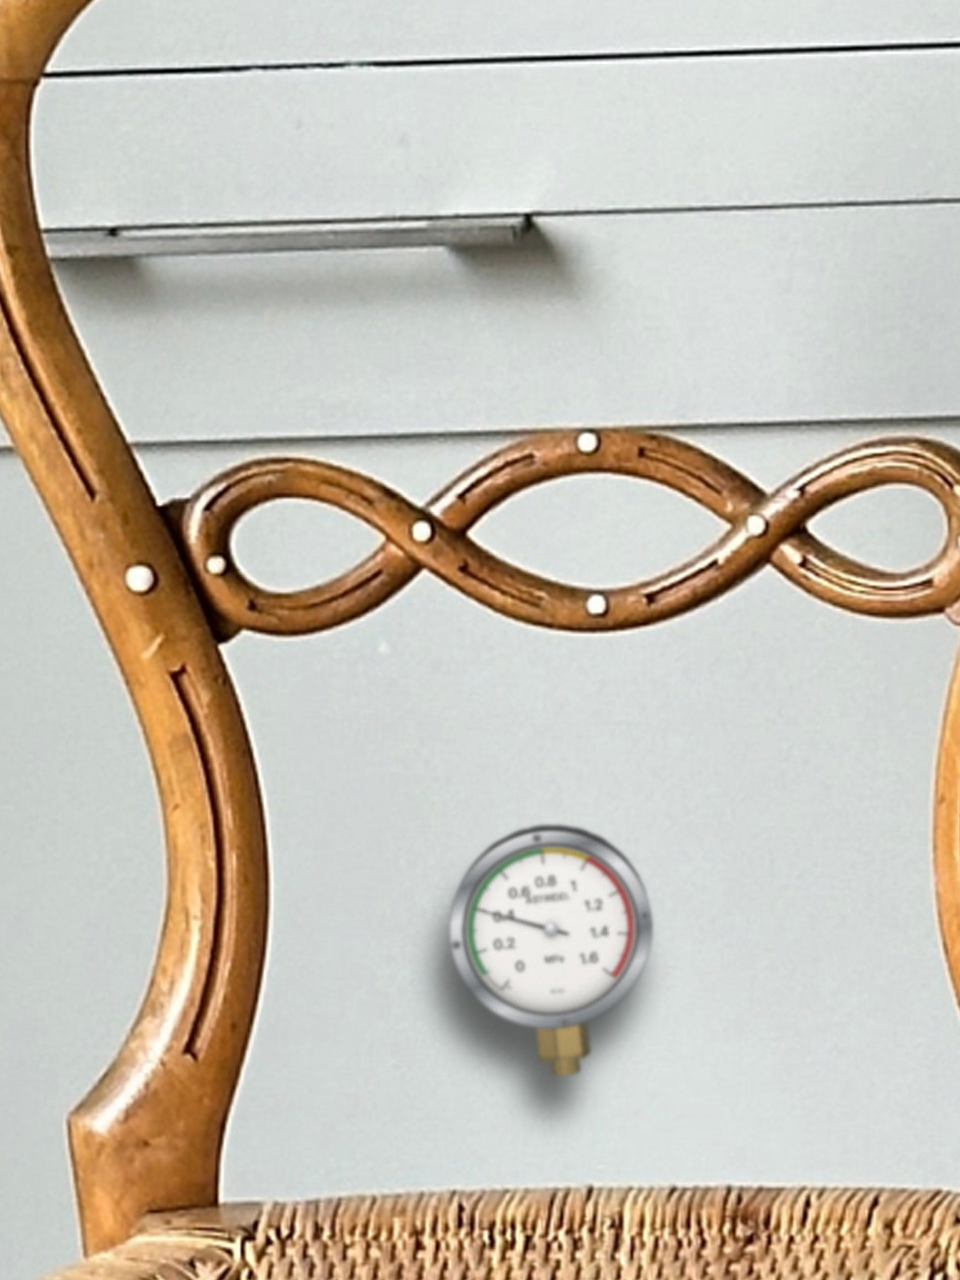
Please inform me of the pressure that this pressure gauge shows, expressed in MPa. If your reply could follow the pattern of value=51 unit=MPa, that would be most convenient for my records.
value=0.4 unit=MPa
